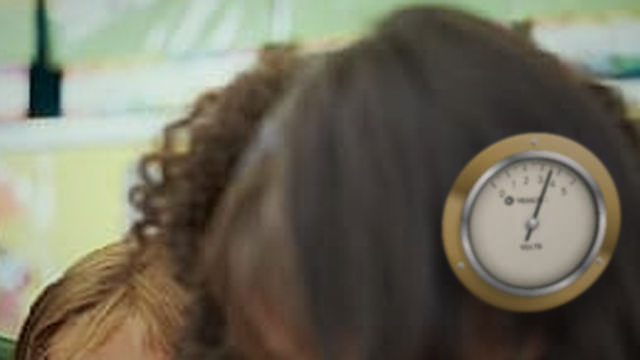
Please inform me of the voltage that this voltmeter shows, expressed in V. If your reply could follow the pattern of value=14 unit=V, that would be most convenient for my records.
value=3.5 unit=V
